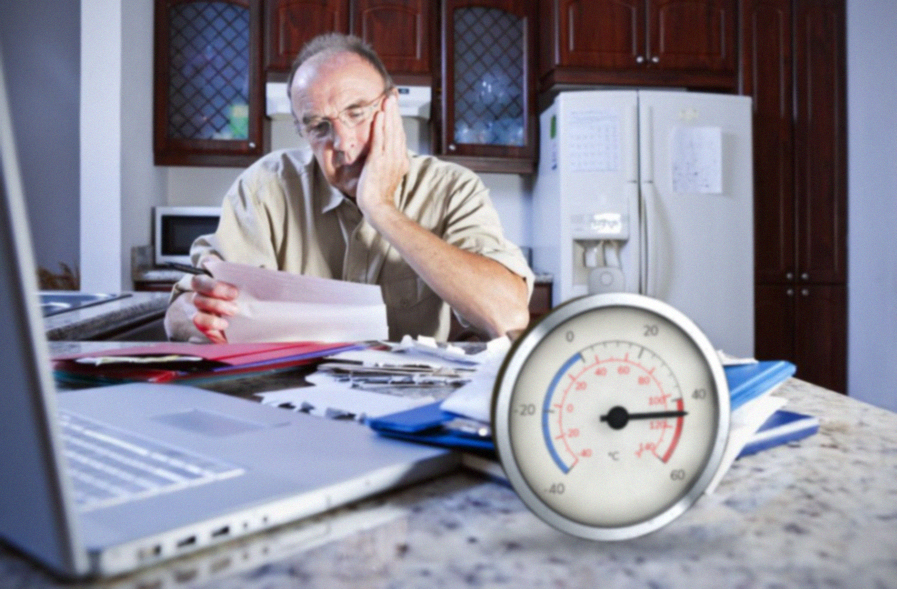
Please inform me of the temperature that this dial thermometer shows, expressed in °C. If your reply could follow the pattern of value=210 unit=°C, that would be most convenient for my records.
value=44 unit=°C
